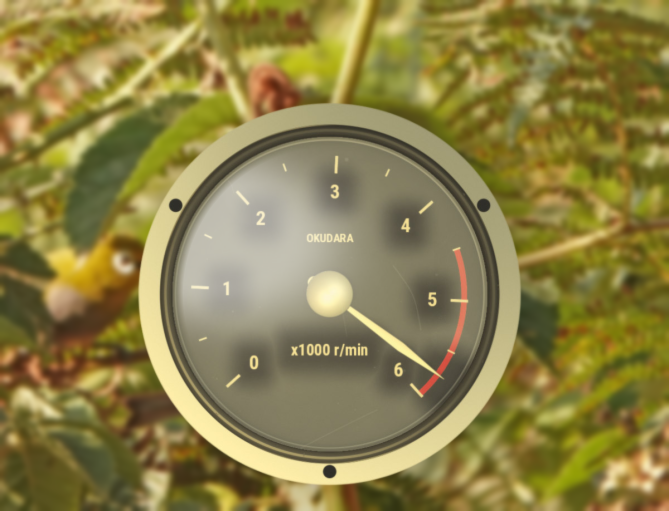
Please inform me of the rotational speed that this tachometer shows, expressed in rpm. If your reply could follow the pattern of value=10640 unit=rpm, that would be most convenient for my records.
value=5750 unit=rpm
